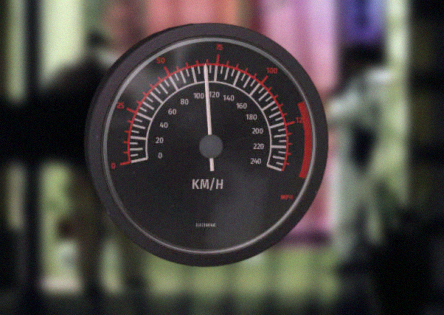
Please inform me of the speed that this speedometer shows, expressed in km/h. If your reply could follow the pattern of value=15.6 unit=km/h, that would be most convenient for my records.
value=110 unit=km/h
